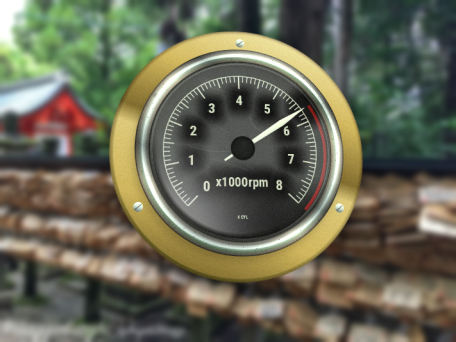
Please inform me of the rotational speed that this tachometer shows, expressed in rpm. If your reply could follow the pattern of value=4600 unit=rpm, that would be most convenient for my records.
value=5700 unit=rpm
